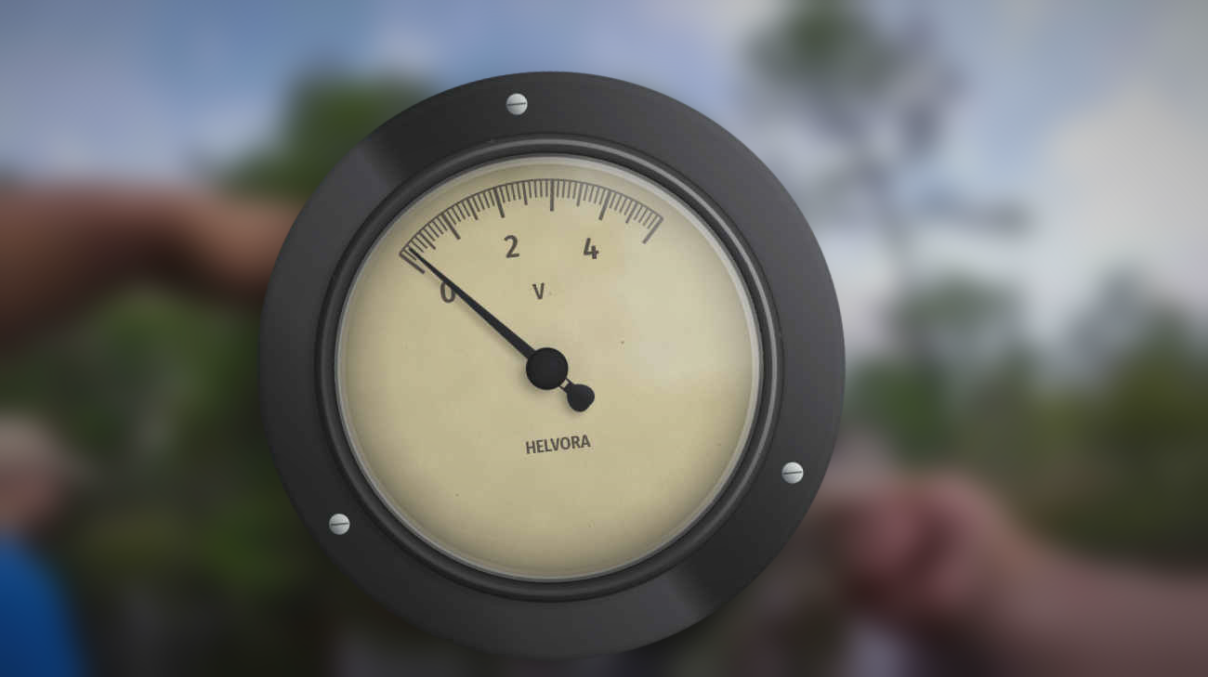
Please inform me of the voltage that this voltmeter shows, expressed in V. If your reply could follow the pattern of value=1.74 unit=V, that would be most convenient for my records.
value=0.2 unit=V
